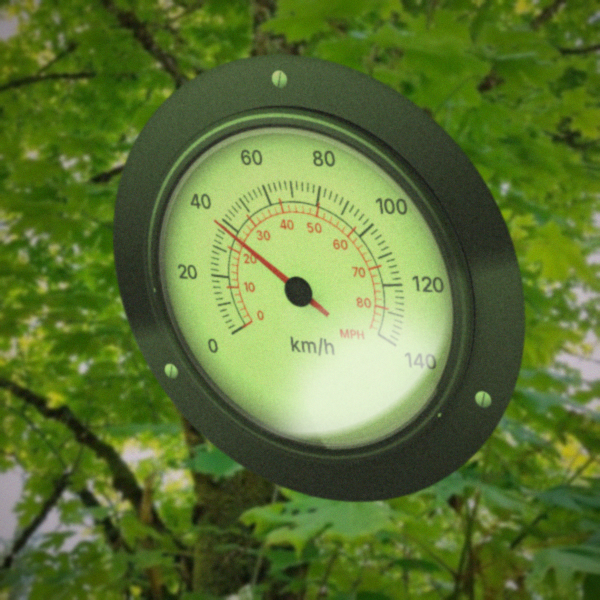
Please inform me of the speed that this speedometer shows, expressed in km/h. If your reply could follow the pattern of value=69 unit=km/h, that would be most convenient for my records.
value=40 unit=km/h
